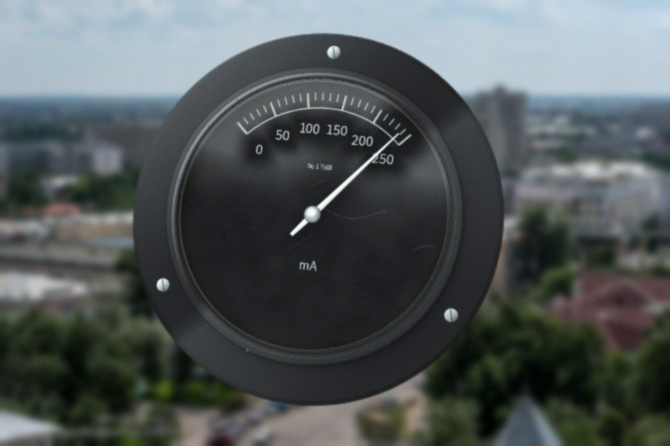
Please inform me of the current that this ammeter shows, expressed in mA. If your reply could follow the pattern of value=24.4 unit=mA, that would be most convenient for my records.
value=240 unit=mA
